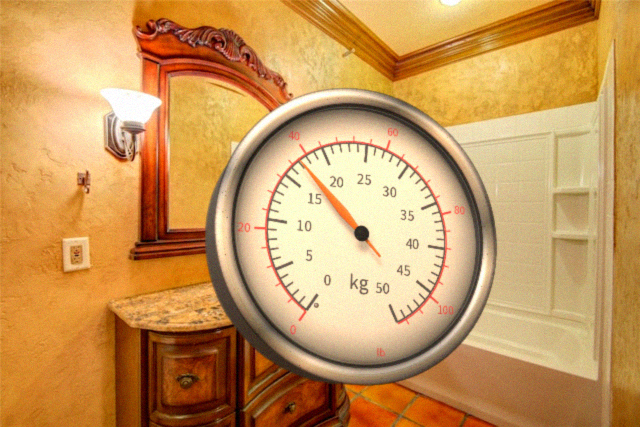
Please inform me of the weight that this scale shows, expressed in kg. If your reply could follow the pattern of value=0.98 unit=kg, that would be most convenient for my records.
value=17 unit=kg
